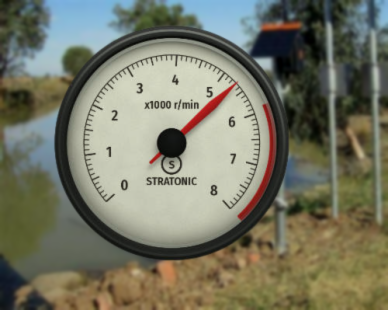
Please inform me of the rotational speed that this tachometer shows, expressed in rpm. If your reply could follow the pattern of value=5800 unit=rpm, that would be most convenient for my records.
value=5300 unit=rpm
